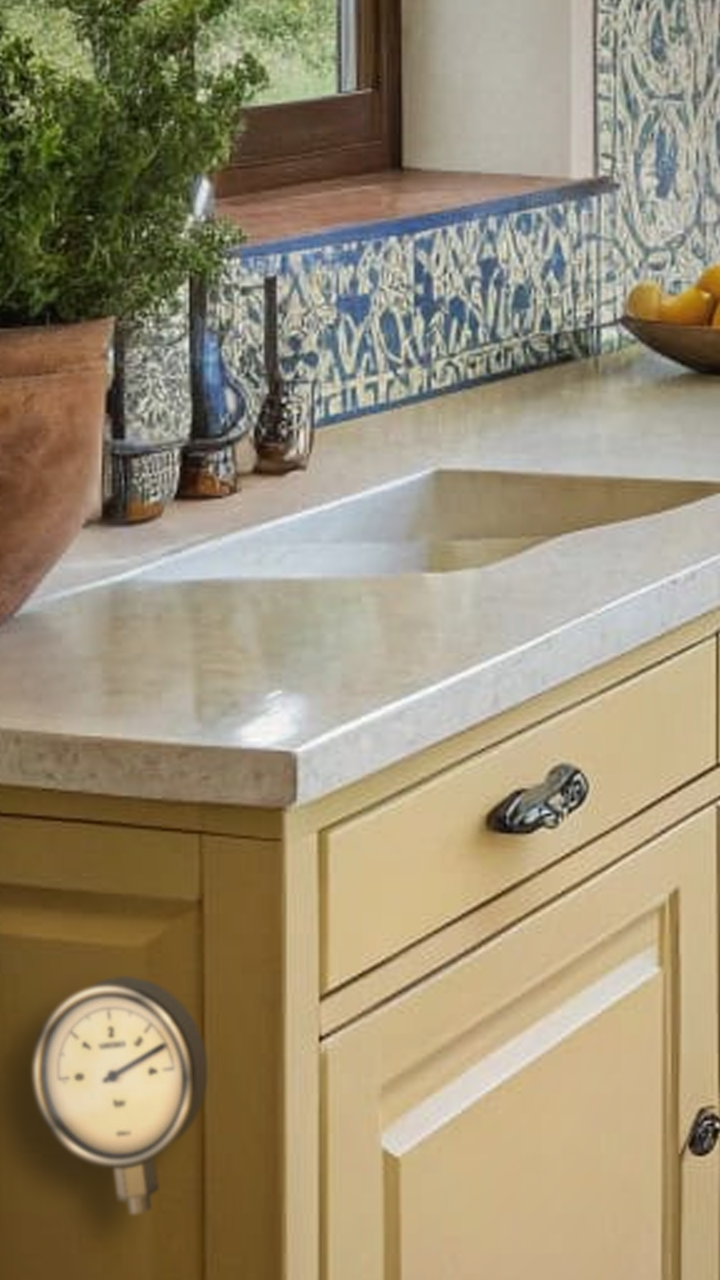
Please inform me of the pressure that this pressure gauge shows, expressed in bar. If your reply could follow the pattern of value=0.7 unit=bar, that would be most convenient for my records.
value=3.5 unit=bar
